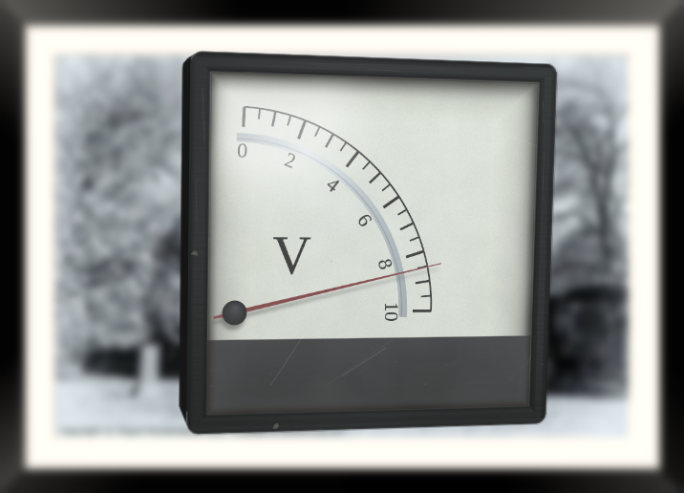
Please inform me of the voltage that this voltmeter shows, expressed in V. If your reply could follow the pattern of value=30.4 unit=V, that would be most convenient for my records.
value=8.5 unit=V
